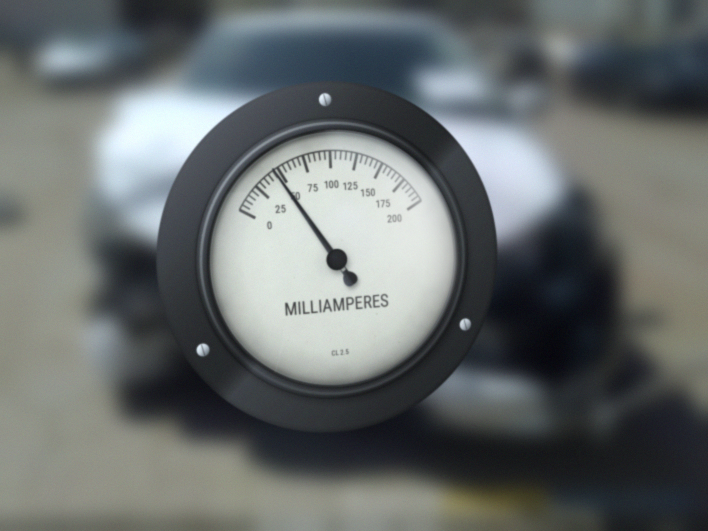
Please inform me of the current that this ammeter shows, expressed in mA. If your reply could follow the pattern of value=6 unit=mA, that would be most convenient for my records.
value=45 unit=mA
